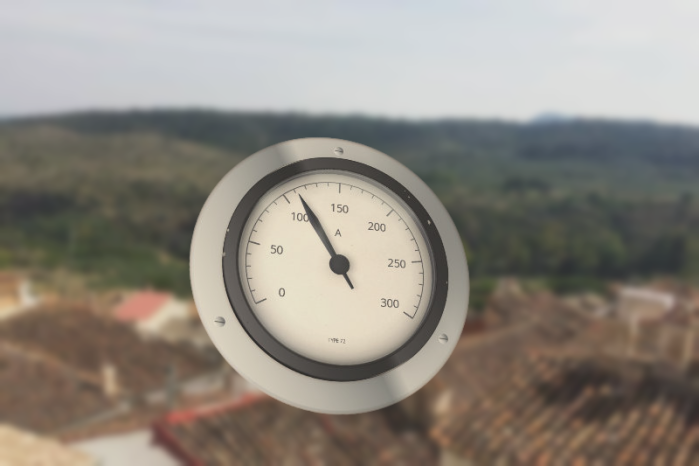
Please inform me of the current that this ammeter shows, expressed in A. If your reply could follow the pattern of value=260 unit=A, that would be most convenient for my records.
value=110 unit=A
